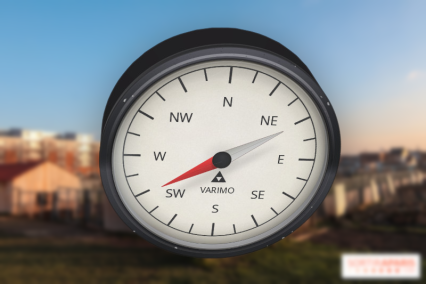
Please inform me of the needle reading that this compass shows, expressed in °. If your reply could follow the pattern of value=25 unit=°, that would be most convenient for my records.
value=240 unit=°
